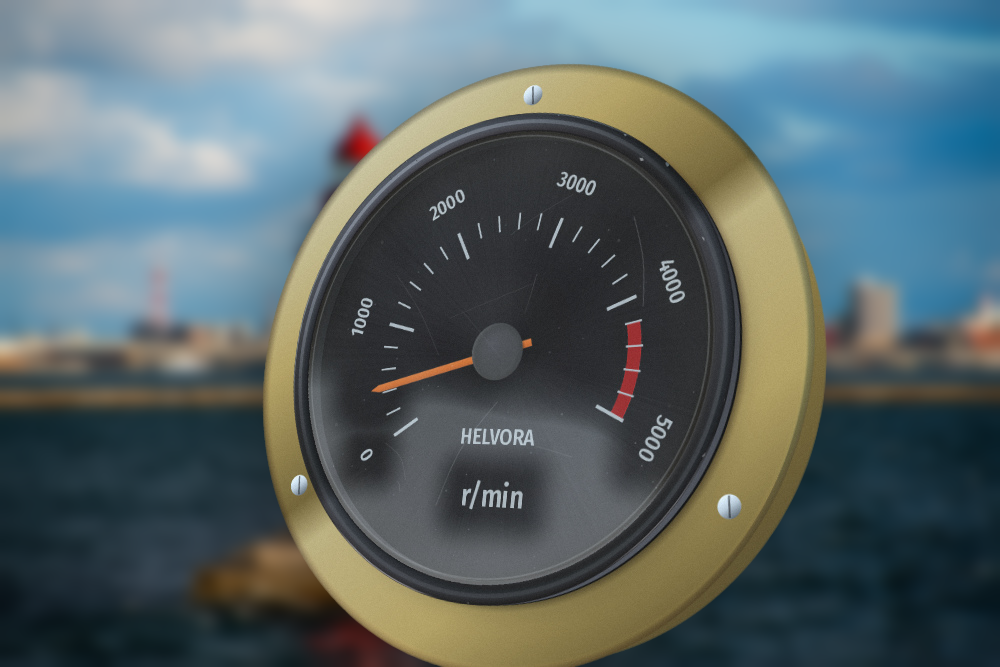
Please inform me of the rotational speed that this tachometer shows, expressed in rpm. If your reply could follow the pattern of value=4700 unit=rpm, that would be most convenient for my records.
value=400 unit=rpm
